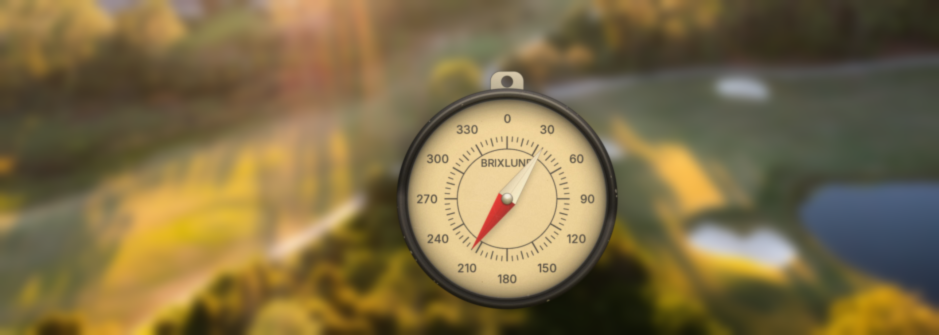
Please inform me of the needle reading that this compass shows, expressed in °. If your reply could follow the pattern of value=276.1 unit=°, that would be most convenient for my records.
value=215 unit=°
